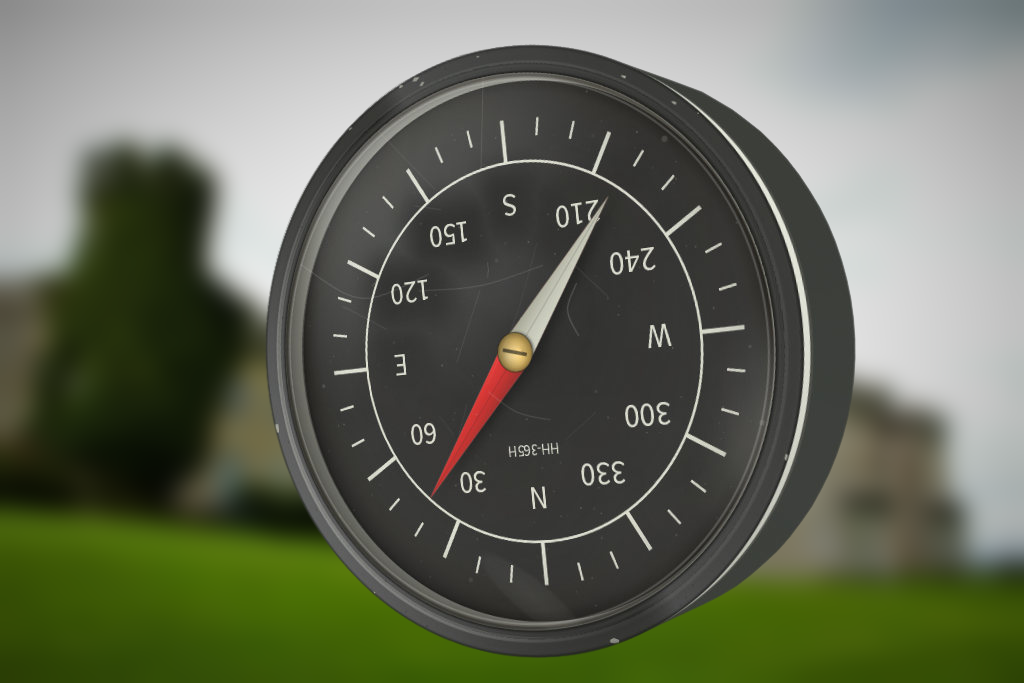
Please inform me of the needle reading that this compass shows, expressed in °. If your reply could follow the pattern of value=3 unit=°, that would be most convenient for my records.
value=40 unit=°
